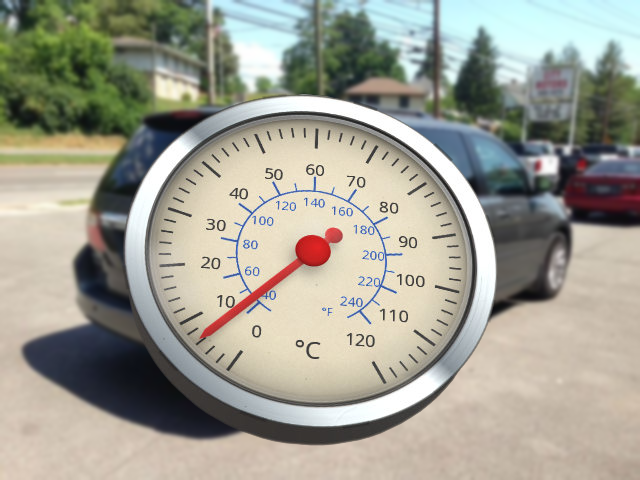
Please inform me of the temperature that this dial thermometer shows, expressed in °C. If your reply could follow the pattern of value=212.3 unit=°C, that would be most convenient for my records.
value=6 unit=°C
